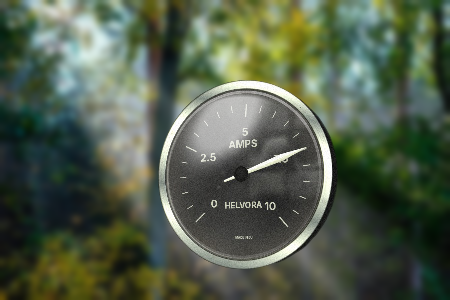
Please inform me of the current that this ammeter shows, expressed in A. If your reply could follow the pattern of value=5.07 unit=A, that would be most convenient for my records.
value=7.5 unit=A
